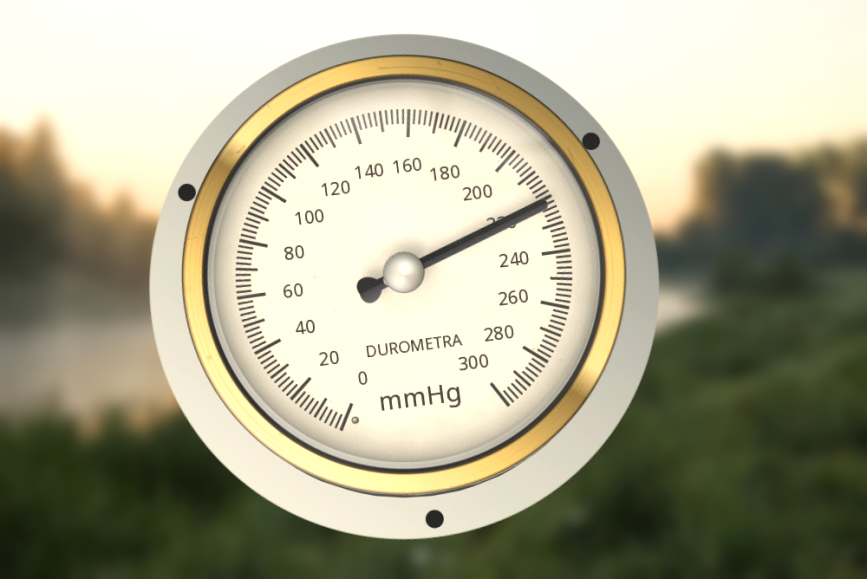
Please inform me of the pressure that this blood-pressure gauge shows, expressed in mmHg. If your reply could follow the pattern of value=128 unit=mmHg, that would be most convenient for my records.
value=222 unit=mmHg
